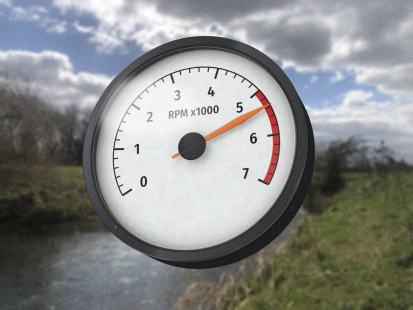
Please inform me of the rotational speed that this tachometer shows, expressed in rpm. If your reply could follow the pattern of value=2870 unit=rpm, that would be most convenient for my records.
value=5400 unit=rpm
